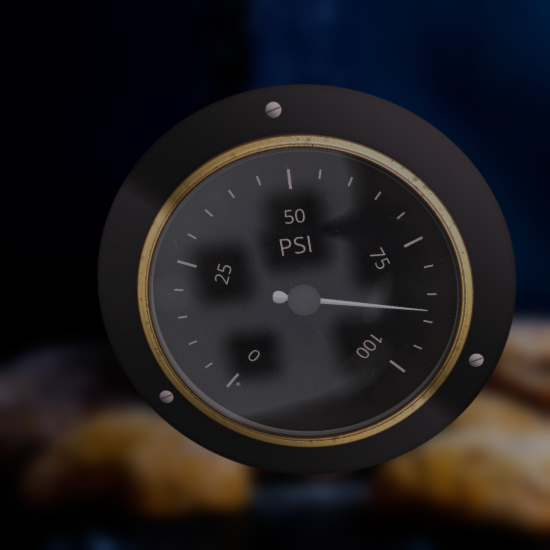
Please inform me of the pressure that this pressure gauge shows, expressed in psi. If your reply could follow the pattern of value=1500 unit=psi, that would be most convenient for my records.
value=87.5 unit=psi
